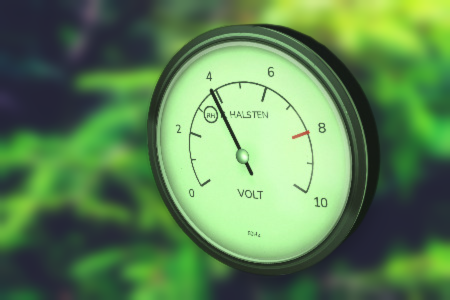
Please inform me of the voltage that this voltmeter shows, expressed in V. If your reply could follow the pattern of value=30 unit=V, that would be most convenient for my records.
value=4 unit=V
